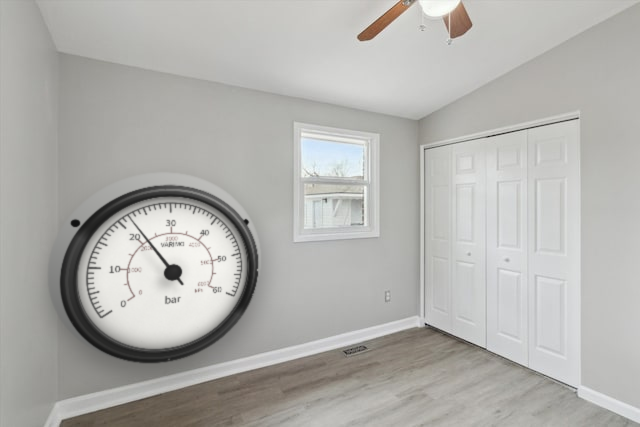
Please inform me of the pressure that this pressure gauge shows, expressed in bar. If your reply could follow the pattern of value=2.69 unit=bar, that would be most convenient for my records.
value=22 unit=bar
